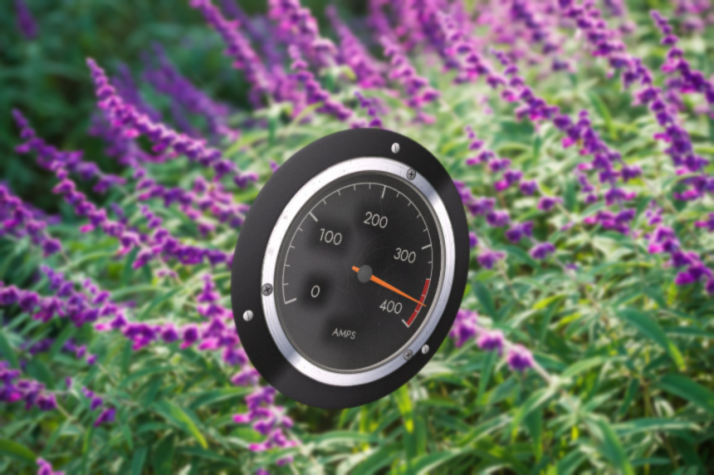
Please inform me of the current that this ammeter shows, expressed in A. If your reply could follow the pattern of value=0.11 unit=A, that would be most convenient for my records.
value=370 unit=A
